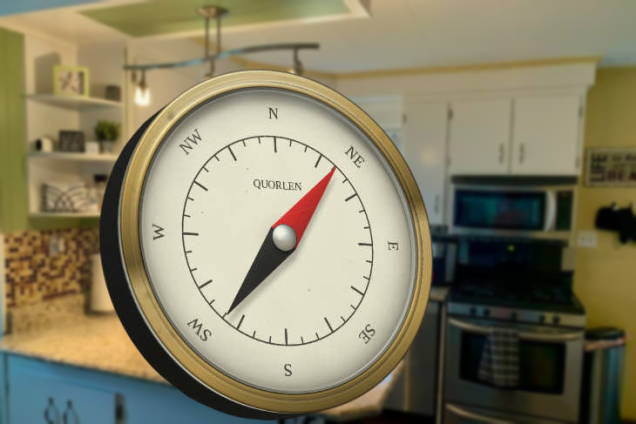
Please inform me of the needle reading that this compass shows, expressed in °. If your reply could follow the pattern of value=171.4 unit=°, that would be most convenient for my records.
value=40 unit=°
